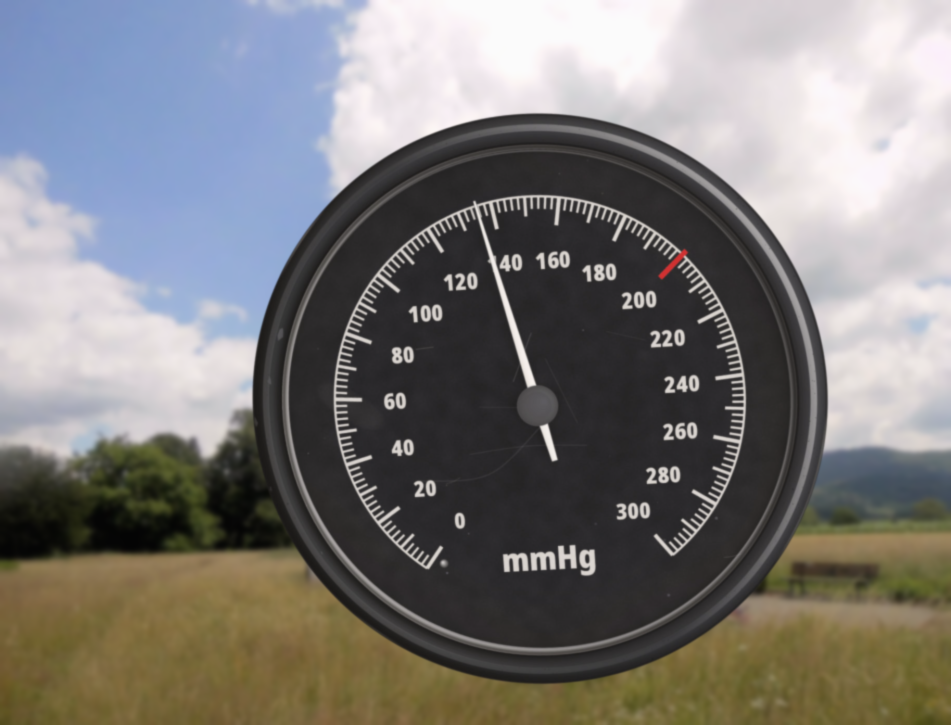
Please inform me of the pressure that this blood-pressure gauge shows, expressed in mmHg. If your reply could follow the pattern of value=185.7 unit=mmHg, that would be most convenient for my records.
value=136 unit=mmHg
